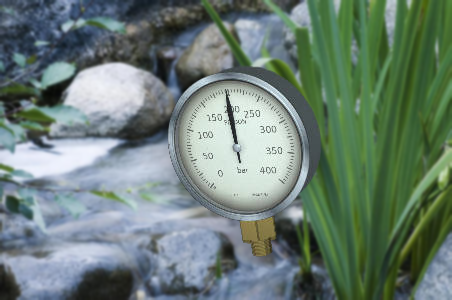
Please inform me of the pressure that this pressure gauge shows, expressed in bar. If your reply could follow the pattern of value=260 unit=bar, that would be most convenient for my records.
value=200 unit=bar
